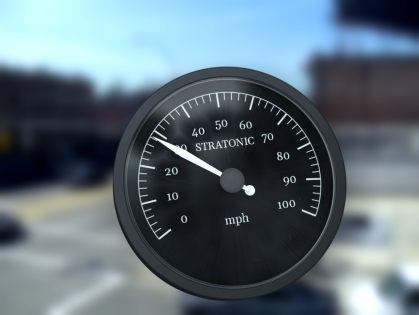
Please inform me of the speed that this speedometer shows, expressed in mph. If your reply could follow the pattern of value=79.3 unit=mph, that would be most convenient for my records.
value=28 unit=mph
